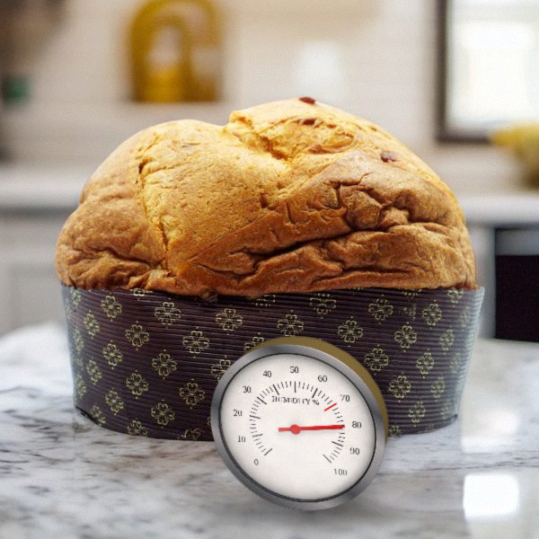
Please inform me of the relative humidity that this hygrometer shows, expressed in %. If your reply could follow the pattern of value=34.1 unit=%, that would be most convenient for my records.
value=80 unit=%
